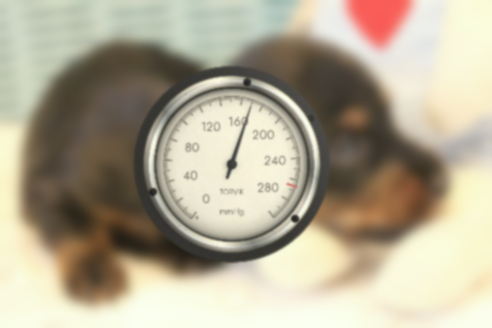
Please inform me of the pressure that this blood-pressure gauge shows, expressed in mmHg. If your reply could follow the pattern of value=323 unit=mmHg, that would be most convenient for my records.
value=170 unit=mmHg
